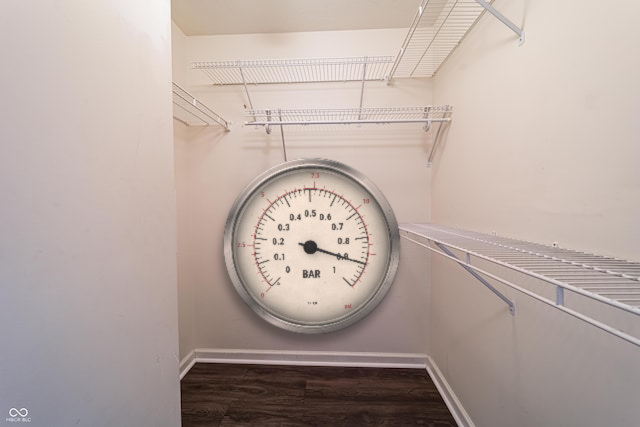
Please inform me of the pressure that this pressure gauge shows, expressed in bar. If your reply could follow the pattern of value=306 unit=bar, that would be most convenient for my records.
value=0.9 unit=bar
